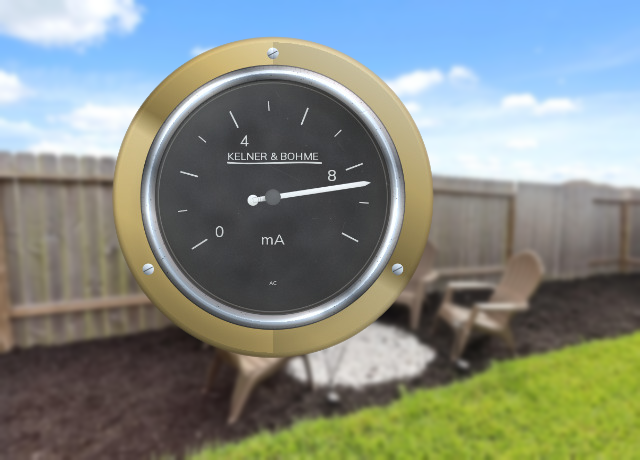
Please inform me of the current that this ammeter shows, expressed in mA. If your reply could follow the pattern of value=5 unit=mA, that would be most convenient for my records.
value=8.5 unit=mA
